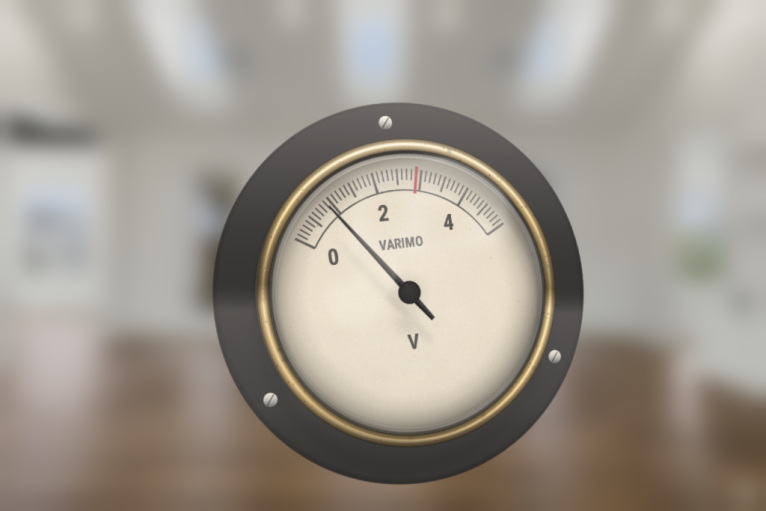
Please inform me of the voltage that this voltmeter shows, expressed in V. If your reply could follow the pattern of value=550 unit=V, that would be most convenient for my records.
value=0.9 unit=V
